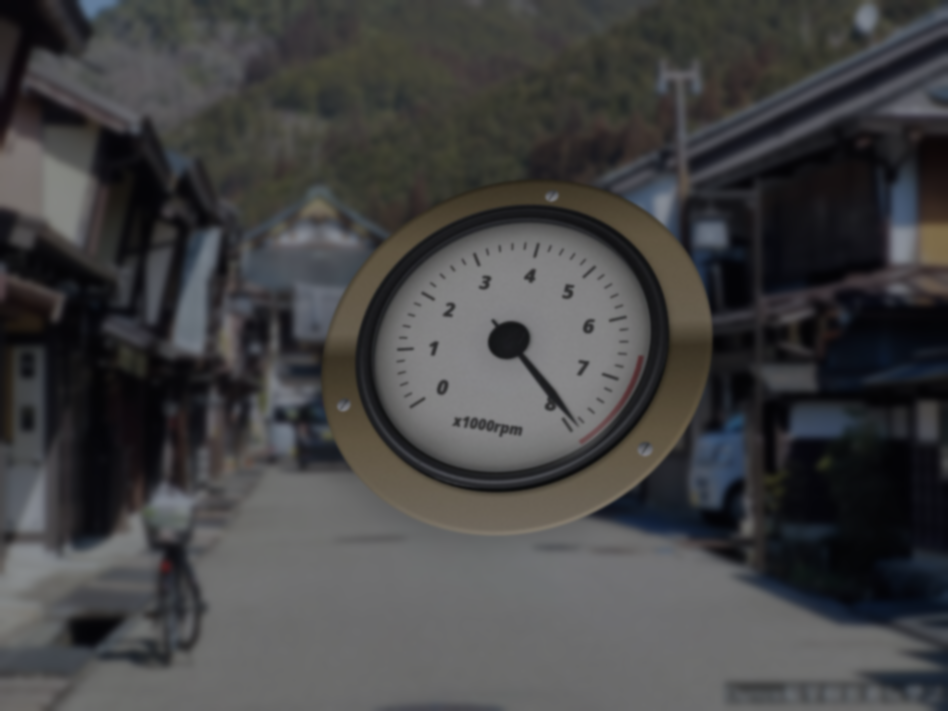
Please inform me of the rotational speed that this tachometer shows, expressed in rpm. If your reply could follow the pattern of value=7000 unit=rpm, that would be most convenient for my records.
value=7900 unit=rpm
